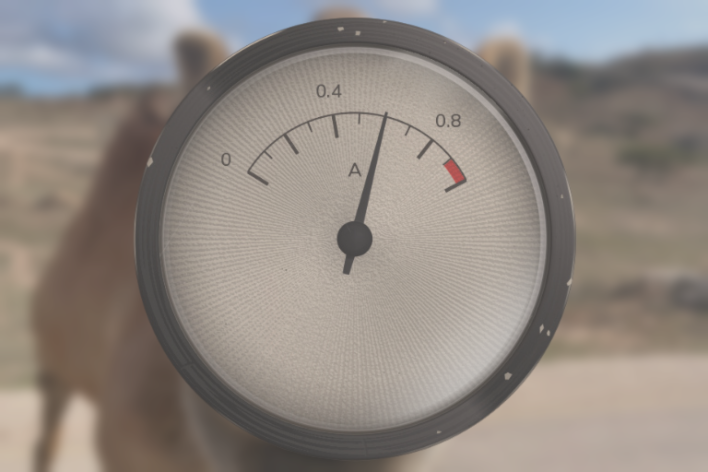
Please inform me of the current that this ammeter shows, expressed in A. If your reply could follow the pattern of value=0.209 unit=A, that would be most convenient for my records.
value=0.6 unit=A
